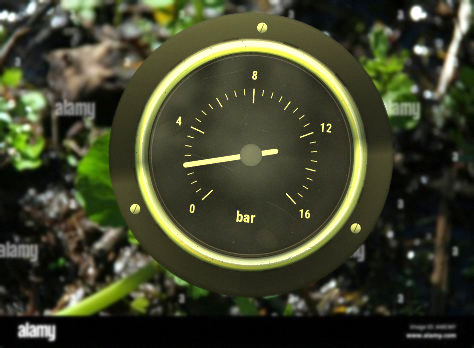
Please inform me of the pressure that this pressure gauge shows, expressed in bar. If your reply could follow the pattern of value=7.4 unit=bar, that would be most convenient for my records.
value=2 unit=bar
